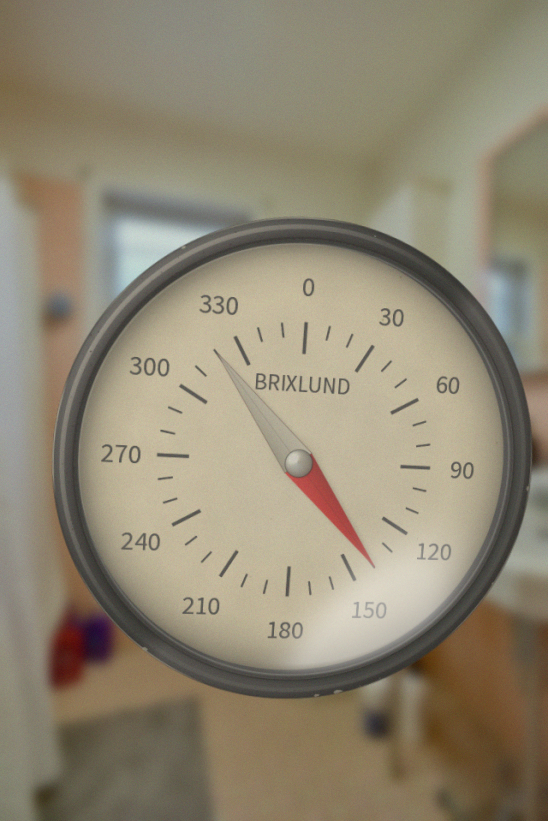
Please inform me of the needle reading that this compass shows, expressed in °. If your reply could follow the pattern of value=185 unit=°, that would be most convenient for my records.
value=140 unit=°
